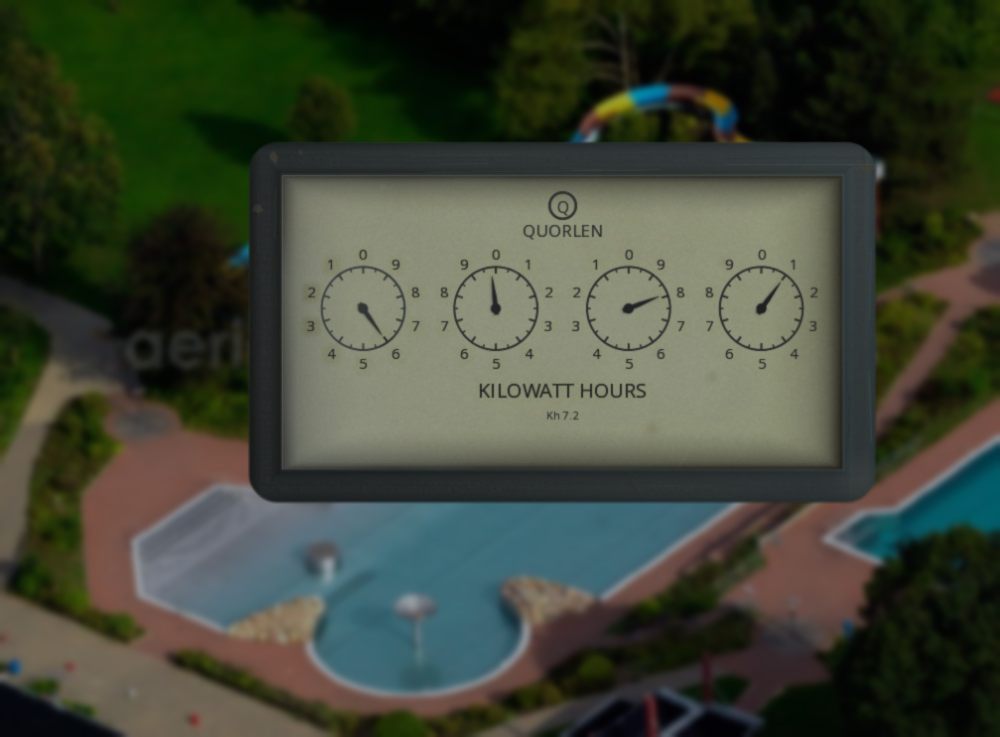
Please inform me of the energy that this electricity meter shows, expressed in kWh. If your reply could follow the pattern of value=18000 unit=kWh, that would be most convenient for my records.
value=5981 unit=kWh
